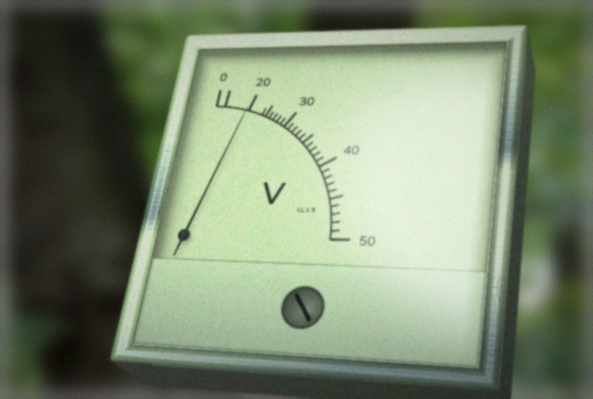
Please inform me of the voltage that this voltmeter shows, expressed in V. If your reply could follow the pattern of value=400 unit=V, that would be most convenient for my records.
value=20 unit=V
